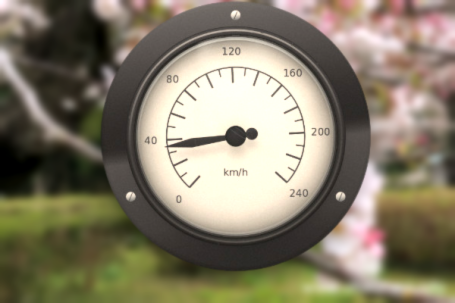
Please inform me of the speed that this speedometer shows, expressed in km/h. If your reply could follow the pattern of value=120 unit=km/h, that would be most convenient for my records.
value=35 unit=km/h
